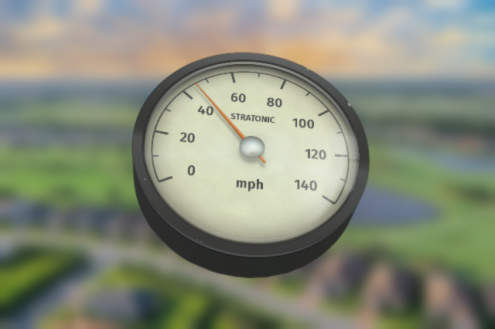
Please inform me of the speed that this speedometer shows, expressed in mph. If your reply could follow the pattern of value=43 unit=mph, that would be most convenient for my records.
value=45 unit=mph
